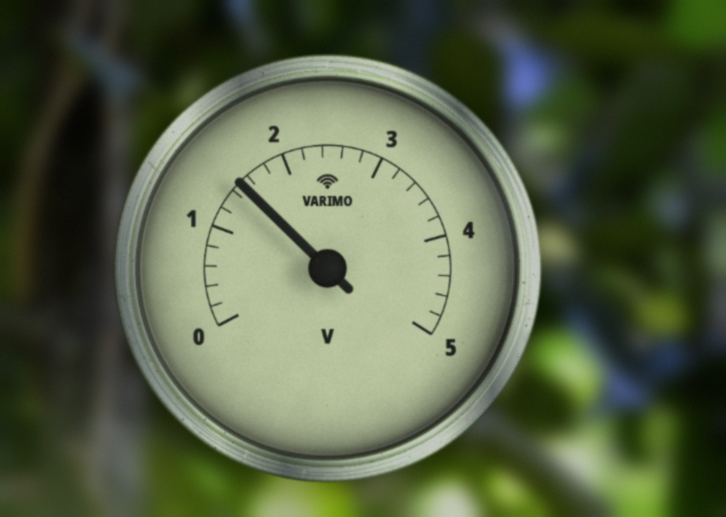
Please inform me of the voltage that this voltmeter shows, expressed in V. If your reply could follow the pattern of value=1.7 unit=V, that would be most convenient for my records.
value=1.5 unit=V
